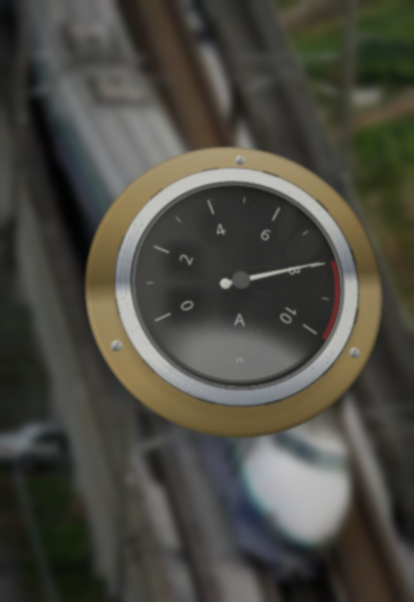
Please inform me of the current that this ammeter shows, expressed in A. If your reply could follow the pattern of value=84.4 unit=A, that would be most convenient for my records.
value=8 unit=A
